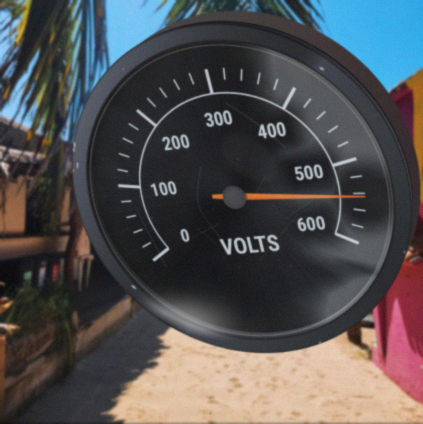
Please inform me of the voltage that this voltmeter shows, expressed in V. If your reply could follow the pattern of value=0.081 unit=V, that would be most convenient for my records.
value=540 unit=V
